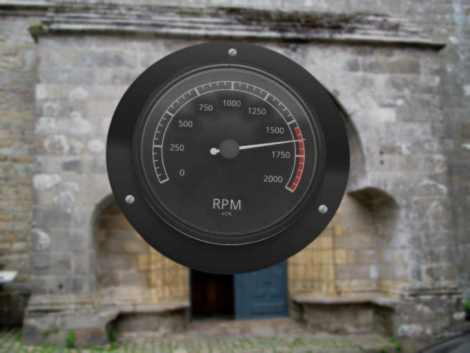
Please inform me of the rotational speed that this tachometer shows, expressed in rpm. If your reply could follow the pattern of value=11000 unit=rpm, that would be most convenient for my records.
value=1650 unit=rpm
